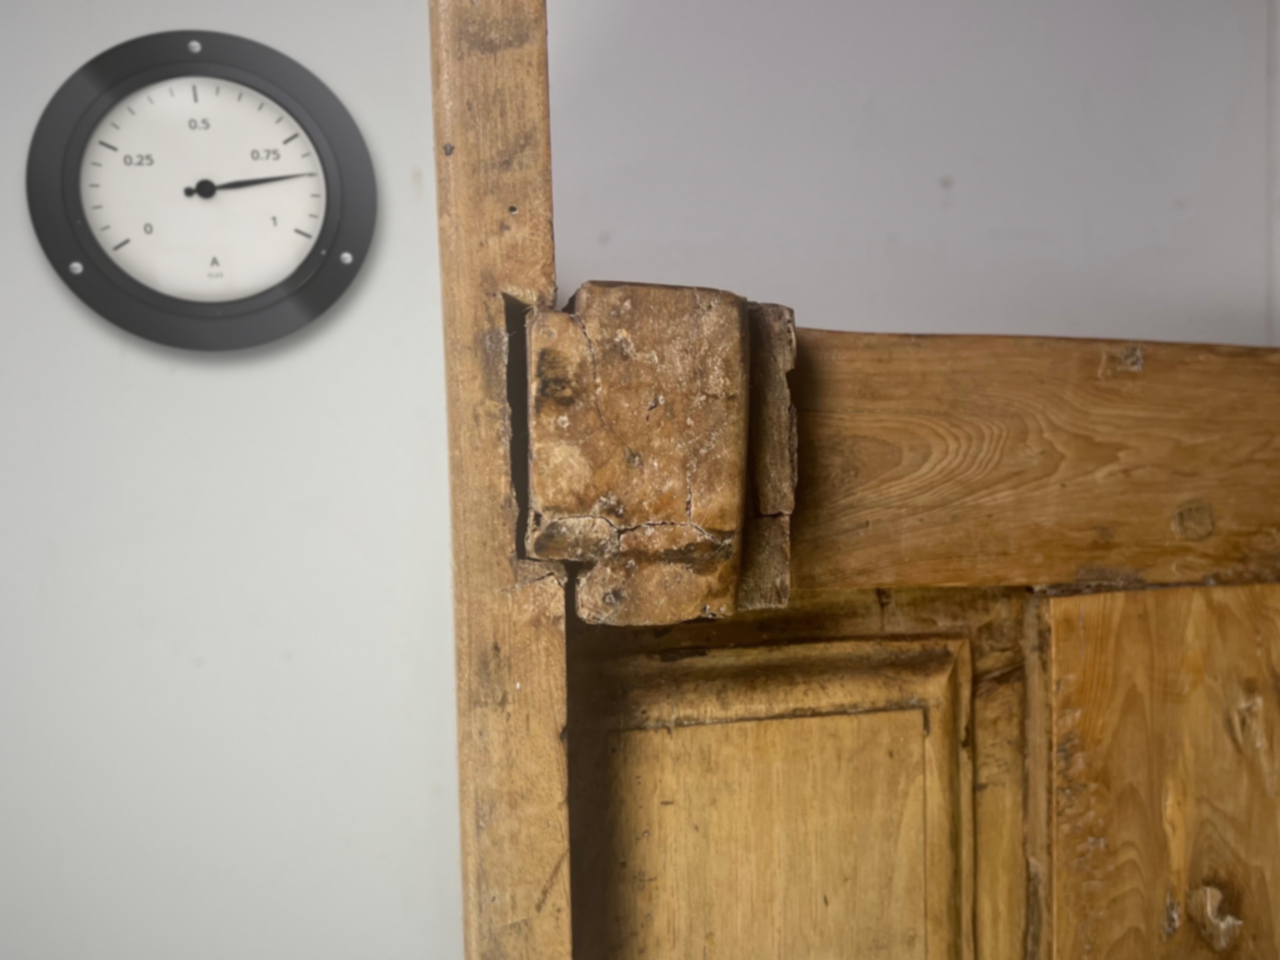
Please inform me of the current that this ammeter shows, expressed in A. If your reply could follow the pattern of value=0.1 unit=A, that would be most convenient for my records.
value=0.85 unit=A
